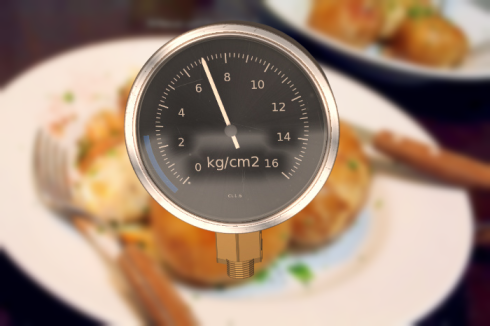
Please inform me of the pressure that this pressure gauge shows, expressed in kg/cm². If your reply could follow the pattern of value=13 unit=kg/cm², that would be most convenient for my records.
value=7 unit=kg/cm²
